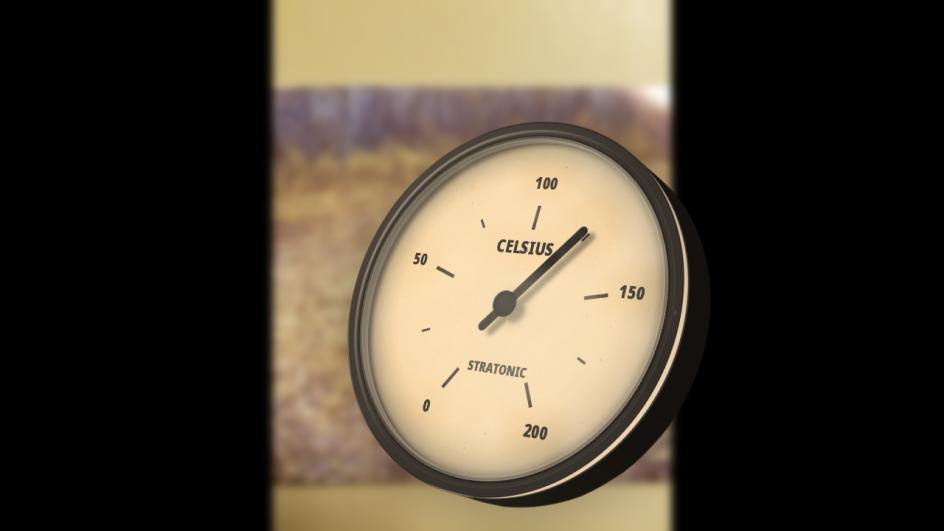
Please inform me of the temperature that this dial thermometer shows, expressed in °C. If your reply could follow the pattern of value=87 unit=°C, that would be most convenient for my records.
value=125 unit=°C
